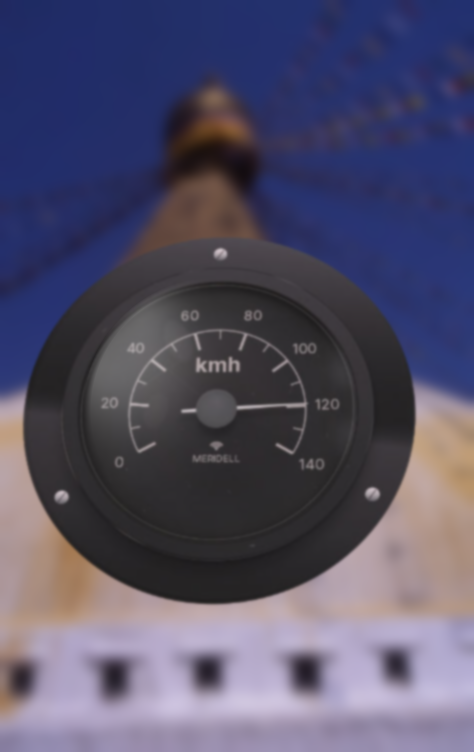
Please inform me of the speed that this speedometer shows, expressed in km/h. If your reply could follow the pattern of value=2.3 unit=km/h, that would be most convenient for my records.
value=120 unit=km/h
